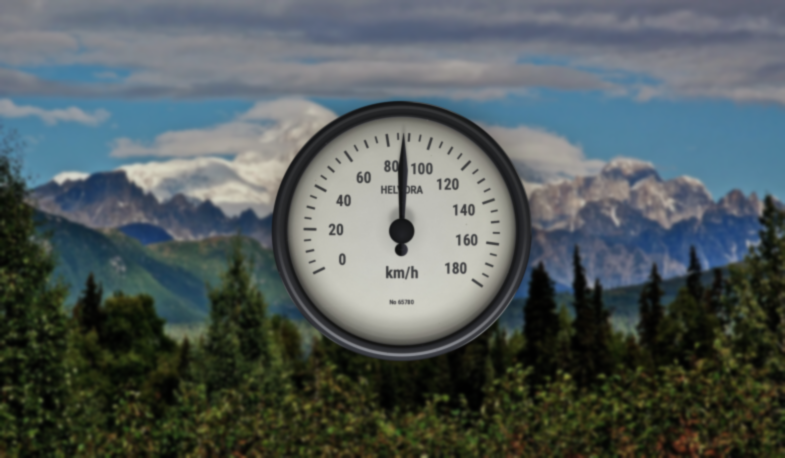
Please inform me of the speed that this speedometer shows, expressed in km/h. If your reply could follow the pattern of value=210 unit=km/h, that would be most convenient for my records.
value=87.5 unit=km/h
